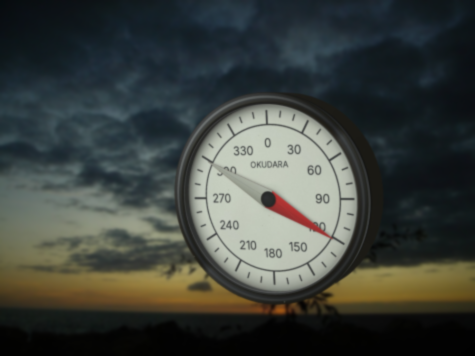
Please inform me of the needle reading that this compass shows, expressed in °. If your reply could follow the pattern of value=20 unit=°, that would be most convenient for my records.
value=120 unit=°
